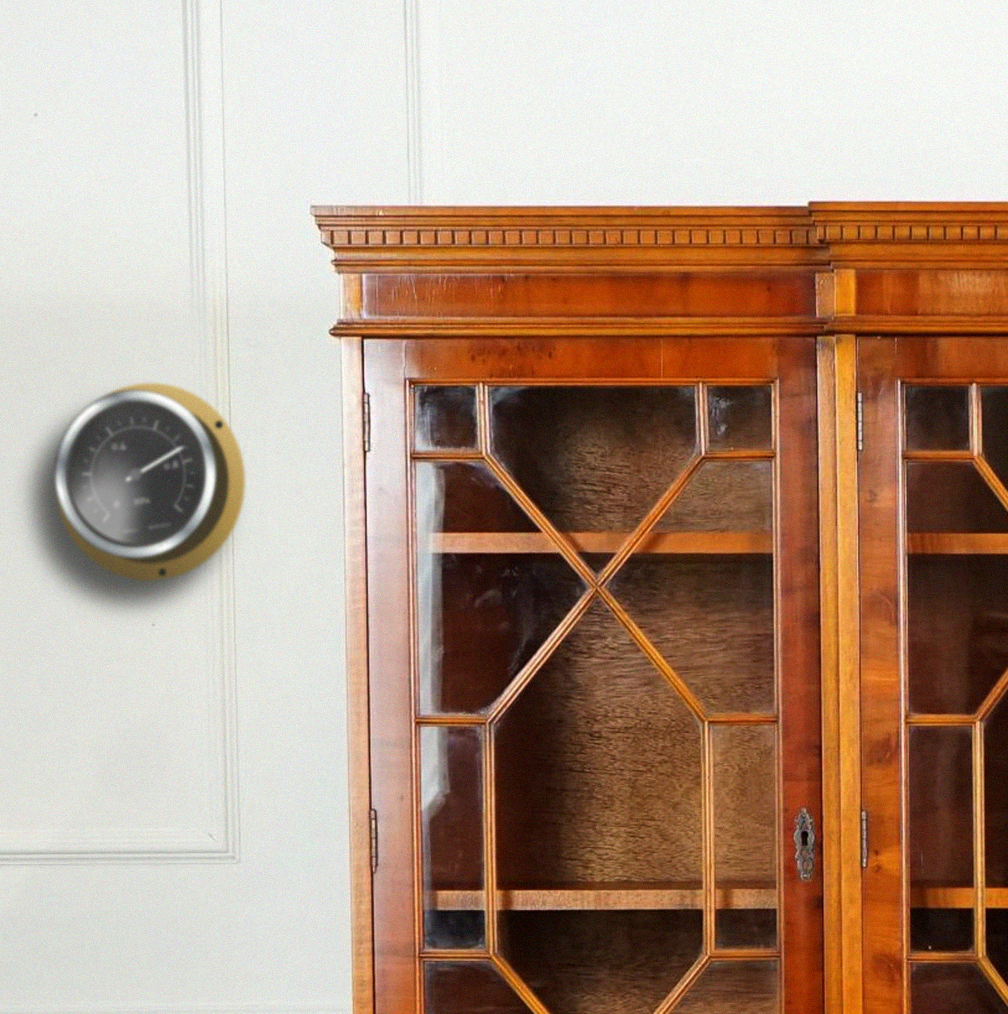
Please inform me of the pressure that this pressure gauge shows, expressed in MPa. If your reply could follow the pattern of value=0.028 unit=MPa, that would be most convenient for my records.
value=0.75 unit=MPa
